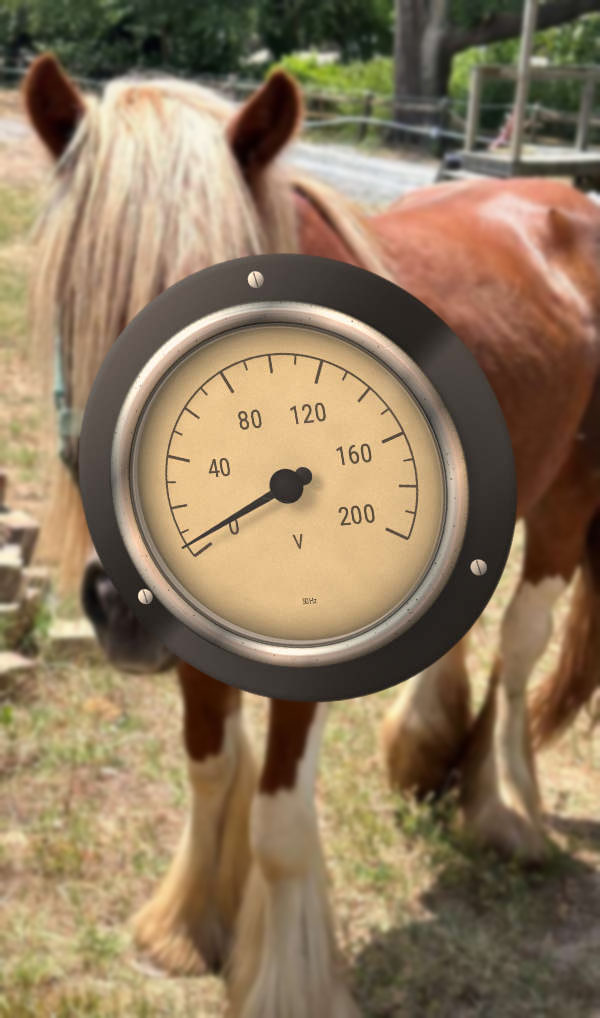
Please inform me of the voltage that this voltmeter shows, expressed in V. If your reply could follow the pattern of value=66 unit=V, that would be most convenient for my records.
value=5 unit=V
